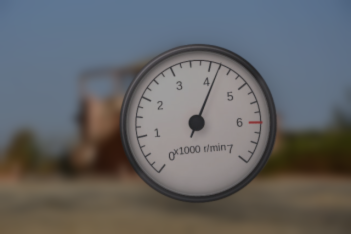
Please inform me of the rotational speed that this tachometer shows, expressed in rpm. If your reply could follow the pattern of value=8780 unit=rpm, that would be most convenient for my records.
value=4250 unit=rpm
